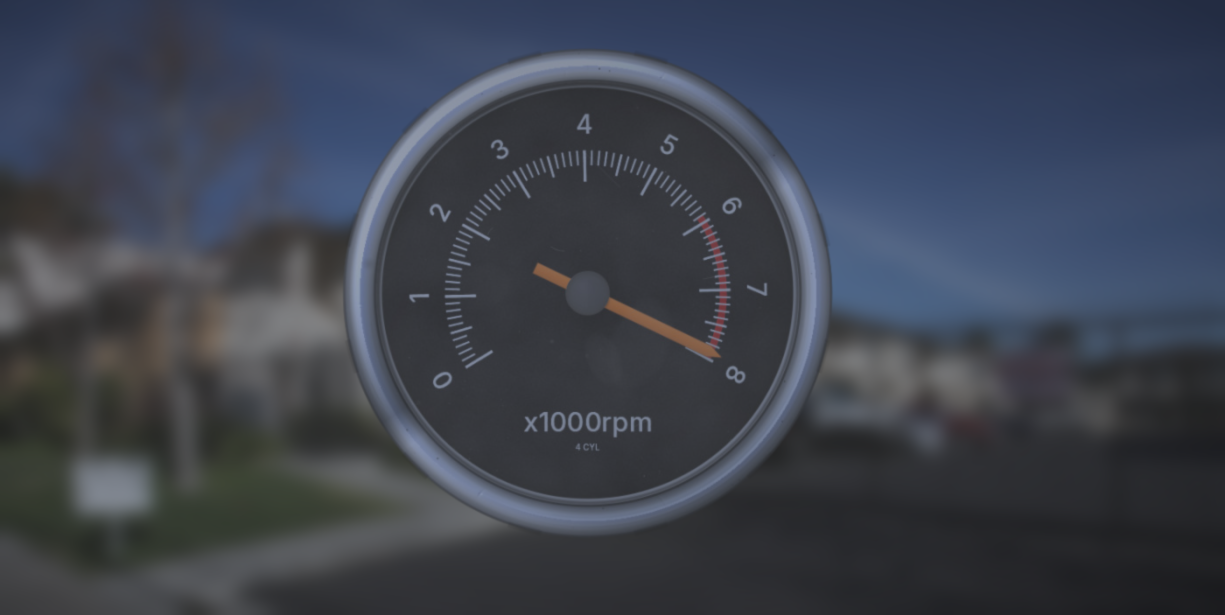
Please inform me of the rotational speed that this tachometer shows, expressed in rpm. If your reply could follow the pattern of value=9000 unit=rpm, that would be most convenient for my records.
value=7900 unit=rpm
